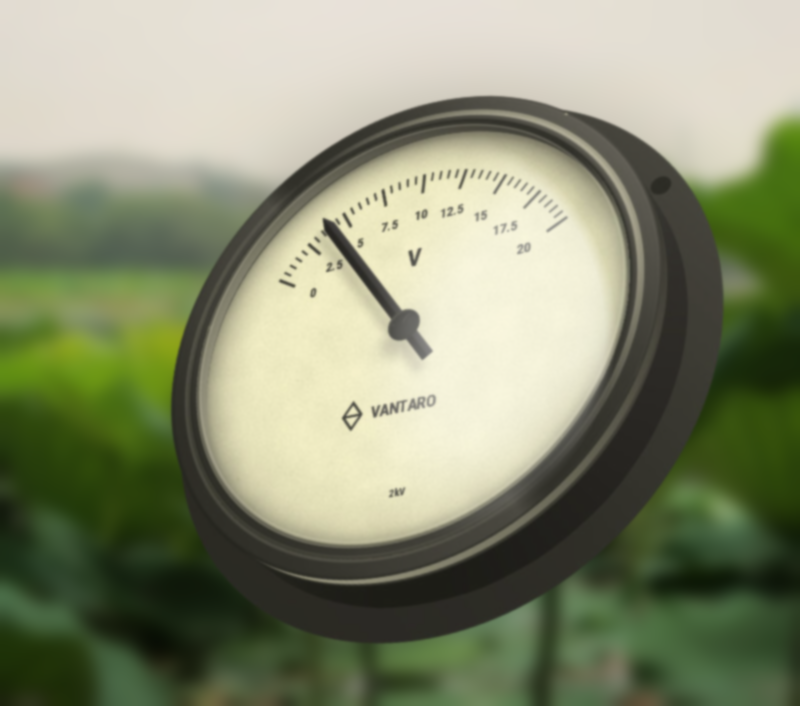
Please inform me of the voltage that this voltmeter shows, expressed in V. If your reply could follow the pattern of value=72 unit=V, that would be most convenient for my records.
value=4 unit=V
